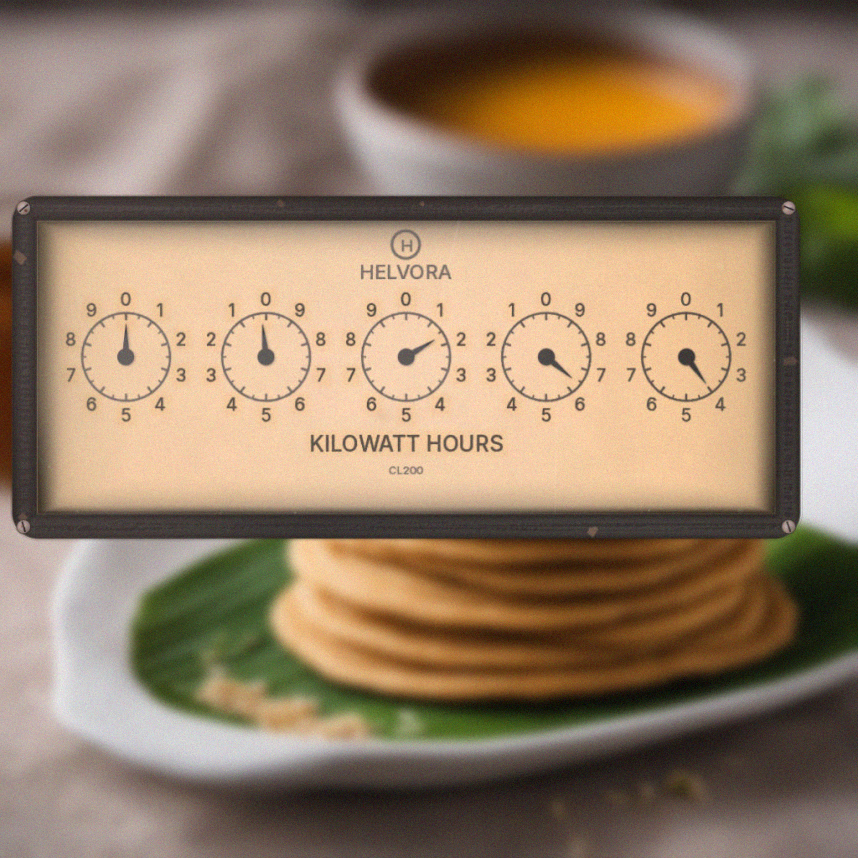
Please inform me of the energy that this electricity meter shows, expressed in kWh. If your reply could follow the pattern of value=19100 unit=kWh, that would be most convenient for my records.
value=164 unit=kWh
